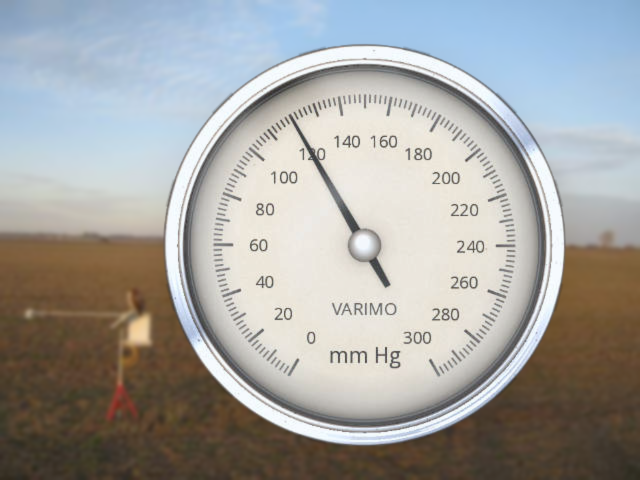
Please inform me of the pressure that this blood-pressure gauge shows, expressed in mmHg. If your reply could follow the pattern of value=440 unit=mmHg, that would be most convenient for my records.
value=120 unit=mmHg
